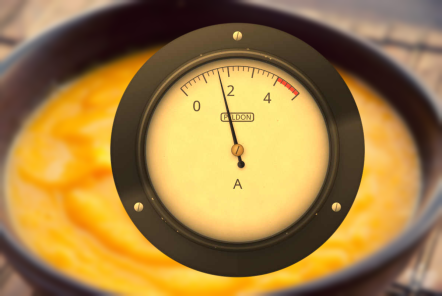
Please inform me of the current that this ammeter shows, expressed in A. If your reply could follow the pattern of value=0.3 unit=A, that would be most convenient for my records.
value=1.6 unit=A
